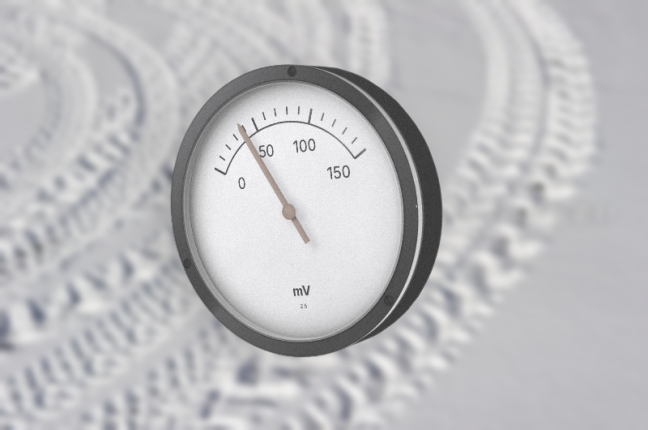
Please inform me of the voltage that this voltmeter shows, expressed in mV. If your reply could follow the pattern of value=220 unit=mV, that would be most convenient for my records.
value=40 unit=mV
